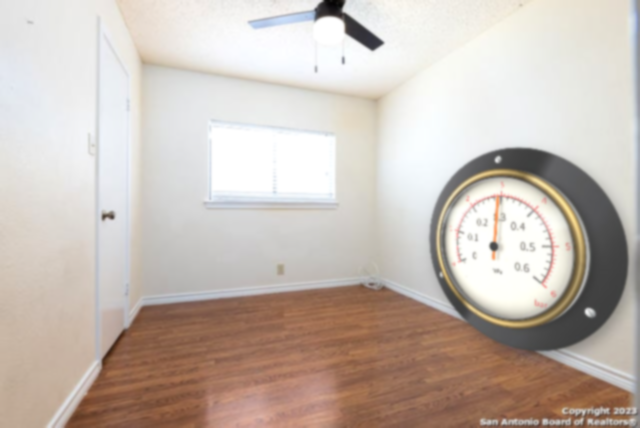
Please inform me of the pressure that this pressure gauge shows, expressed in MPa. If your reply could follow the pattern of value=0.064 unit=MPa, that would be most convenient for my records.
value=0.3 unit=MPa
